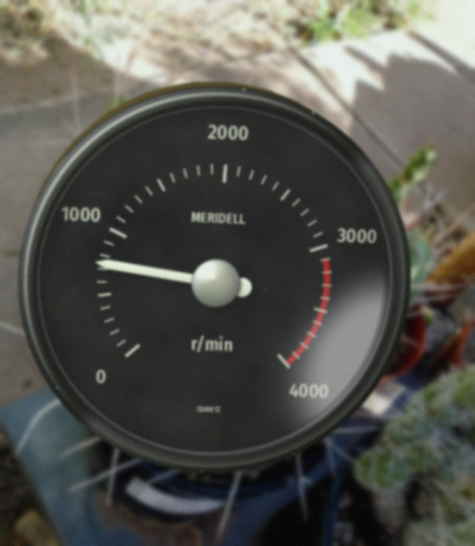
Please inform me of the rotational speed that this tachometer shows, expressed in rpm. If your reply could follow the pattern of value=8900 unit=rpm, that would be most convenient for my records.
value=750 unit=rpm
